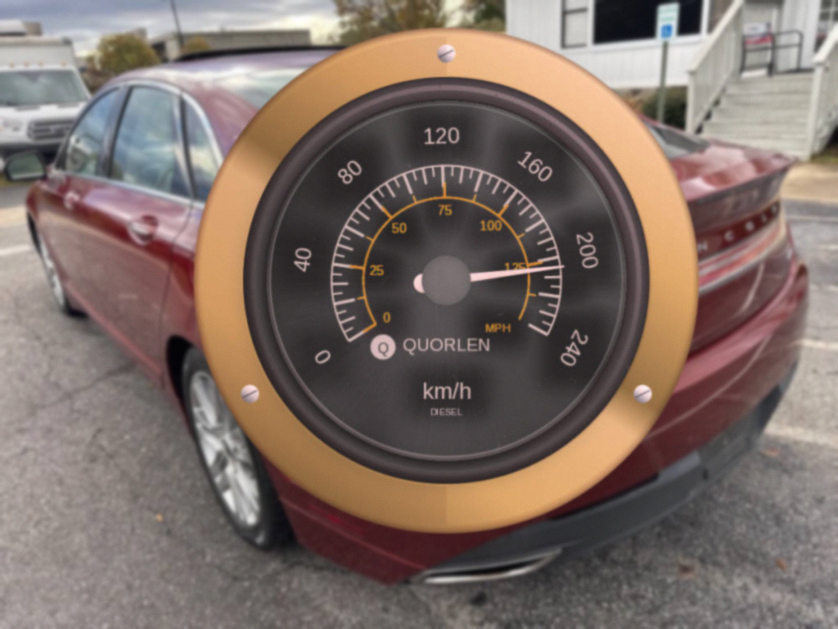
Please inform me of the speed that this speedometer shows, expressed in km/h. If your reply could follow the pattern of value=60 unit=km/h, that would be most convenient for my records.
value=205 unit=km/h
